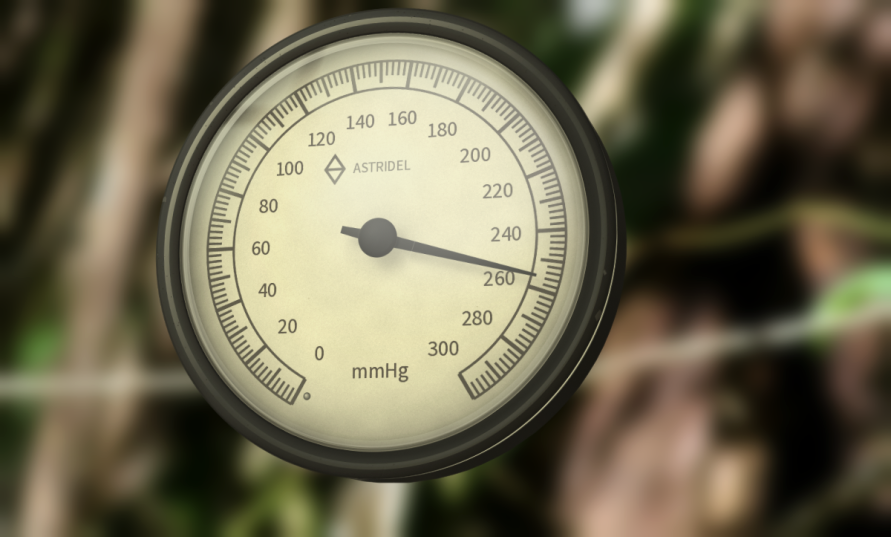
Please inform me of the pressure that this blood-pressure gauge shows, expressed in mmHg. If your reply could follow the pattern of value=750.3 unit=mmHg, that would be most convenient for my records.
value=256 unit=mmHg
